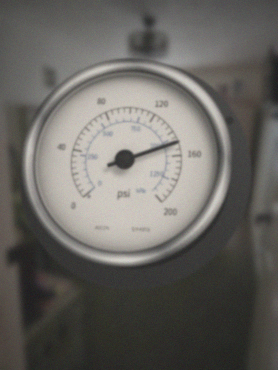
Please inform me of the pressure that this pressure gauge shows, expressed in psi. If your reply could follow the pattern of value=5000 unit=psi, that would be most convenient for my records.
value=150 unit=psi
